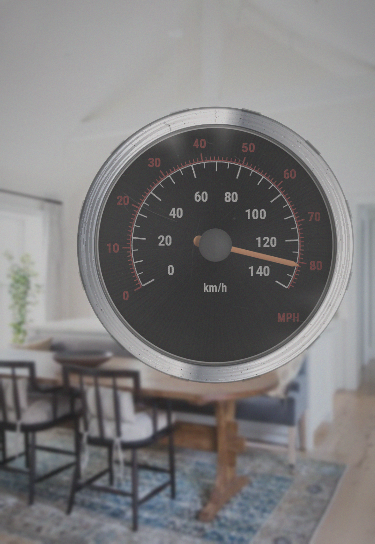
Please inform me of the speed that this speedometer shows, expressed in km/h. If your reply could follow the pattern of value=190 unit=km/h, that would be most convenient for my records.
value=130 unit=km/h
